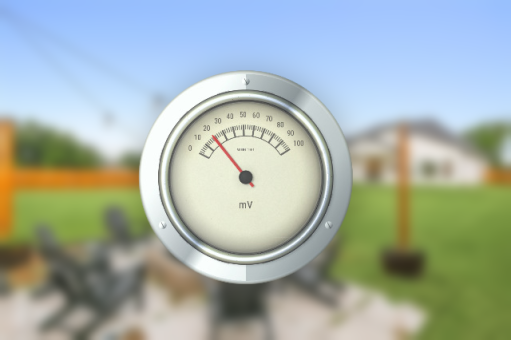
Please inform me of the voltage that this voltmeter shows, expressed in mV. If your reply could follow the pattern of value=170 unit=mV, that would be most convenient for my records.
value=20 unit=mV
